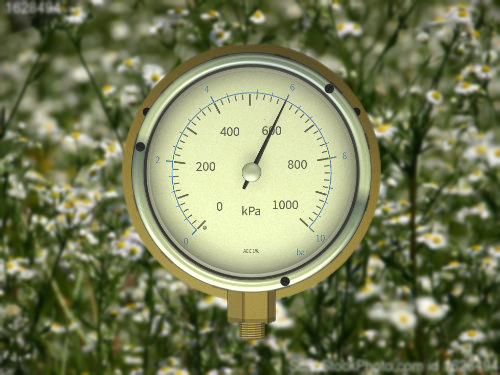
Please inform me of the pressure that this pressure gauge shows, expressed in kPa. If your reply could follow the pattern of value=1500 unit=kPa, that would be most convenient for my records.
value=600 unit=kPa
